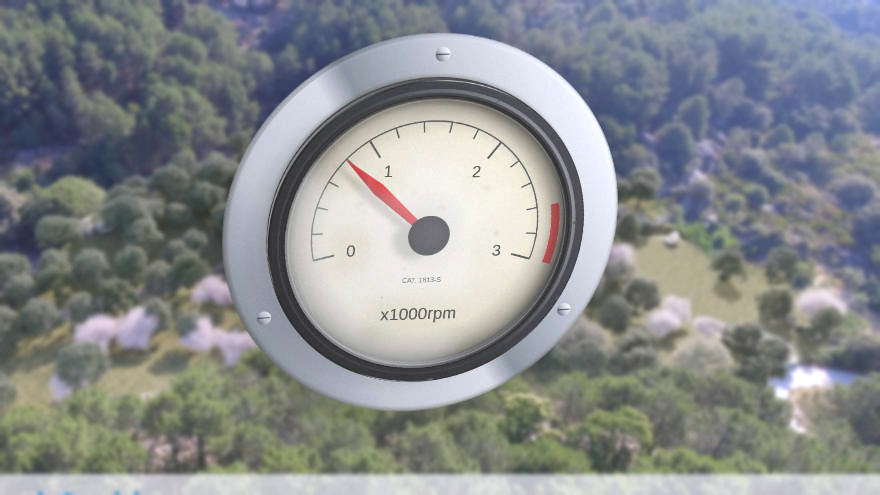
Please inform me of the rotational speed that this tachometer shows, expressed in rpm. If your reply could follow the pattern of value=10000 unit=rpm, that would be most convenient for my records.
value=800 unit=rpm
